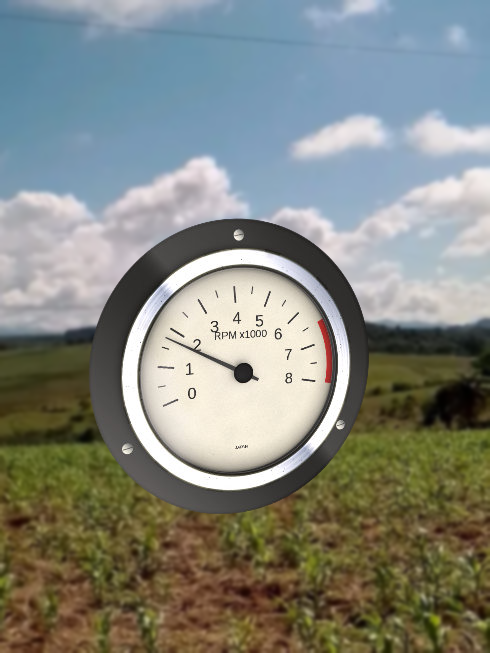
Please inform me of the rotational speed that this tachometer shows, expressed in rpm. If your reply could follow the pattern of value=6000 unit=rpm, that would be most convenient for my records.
value=1750 unit=rpm
